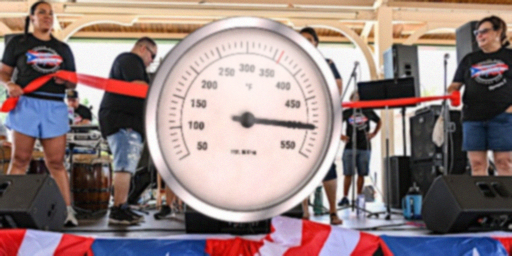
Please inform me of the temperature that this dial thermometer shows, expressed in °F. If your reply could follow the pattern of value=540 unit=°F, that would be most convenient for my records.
value=500 unit=°F
